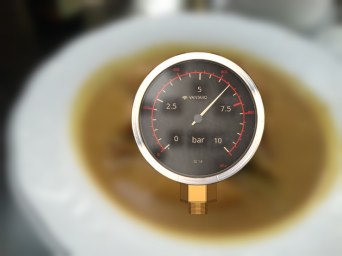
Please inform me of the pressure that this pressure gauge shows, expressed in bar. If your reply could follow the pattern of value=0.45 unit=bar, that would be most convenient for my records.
value=6.5 unit=bar
